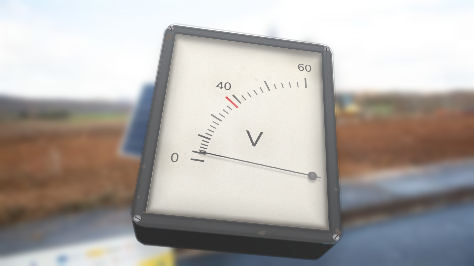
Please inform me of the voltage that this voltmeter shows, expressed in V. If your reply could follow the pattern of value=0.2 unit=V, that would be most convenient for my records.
value=10 unit=V
